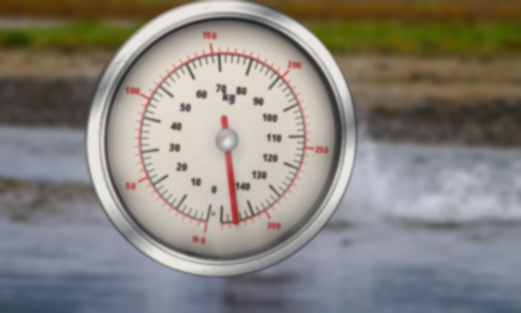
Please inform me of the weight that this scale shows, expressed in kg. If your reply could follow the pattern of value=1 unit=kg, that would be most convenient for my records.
value=146 unit=kg
